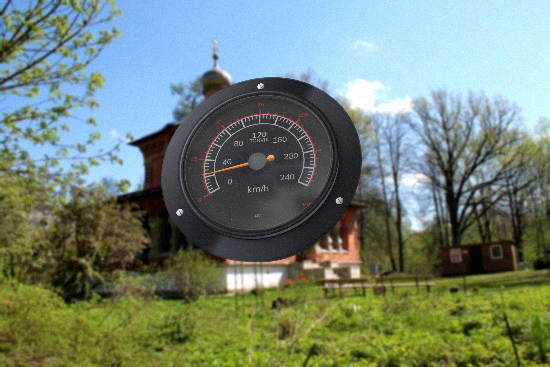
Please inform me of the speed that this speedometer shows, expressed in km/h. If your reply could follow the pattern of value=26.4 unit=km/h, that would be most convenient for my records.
value=20 unit=km/h
